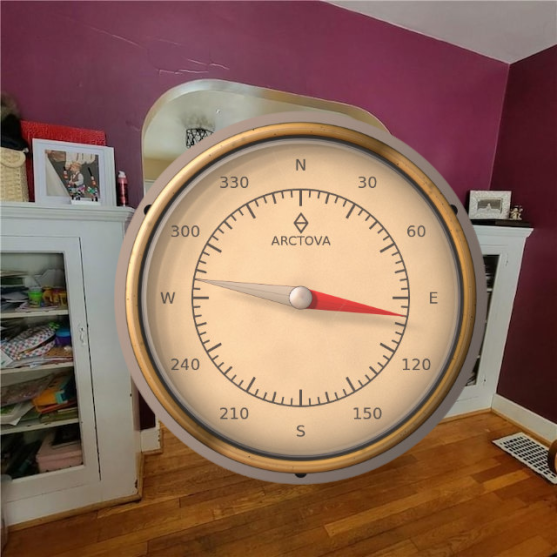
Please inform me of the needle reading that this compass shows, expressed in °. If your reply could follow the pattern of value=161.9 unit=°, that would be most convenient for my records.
value=100 unit=°
